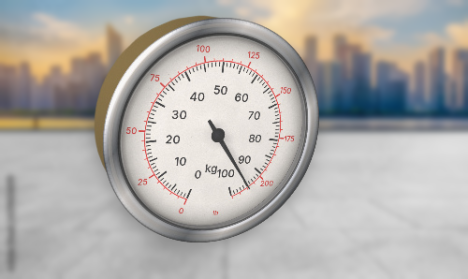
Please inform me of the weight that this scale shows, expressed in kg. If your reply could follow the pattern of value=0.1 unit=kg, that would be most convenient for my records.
value=95 unit=kg
